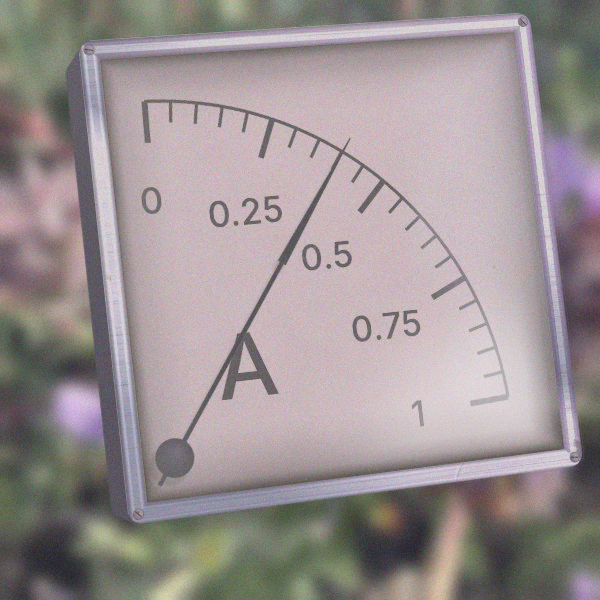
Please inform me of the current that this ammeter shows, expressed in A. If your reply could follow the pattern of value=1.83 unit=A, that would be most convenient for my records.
value=0.4 unit=A
